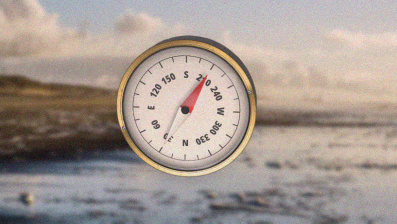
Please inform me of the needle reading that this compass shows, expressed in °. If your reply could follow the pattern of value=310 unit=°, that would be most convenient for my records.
value=210 unit=°
